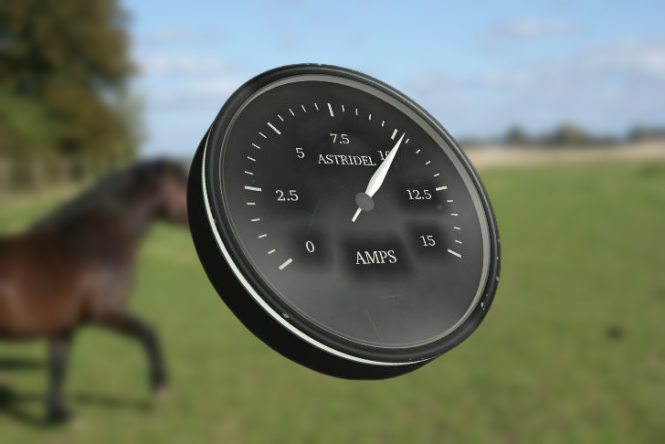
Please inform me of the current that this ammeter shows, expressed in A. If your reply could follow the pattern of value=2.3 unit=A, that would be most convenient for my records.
value=10.25 unit=A
